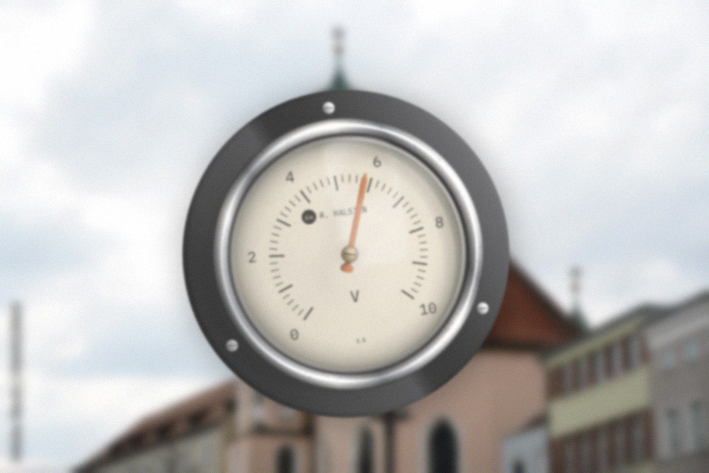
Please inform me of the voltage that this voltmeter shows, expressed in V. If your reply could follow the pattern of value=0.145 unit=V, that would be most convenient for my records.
value=5.8 unit=V
